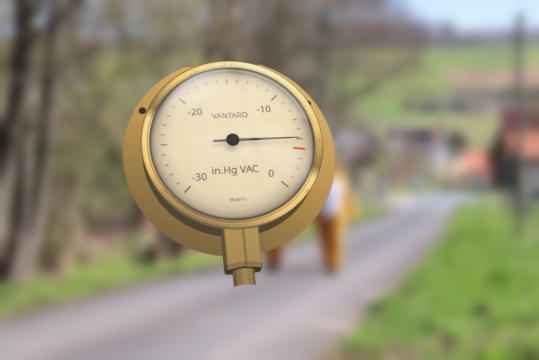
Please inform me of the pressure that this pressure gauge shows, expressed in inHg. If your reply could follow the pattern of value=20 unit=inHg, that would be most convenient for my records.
value=-5 unit=inHg
